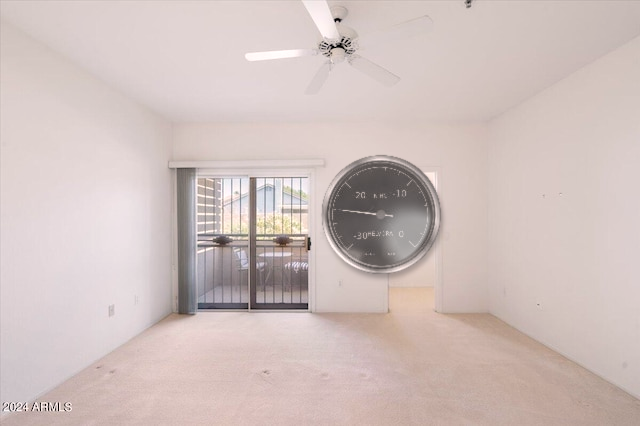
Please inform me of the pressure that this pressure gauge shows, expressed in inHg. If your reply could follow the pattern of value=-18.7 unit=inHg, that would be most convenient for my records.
value=-24 unit=inHg
